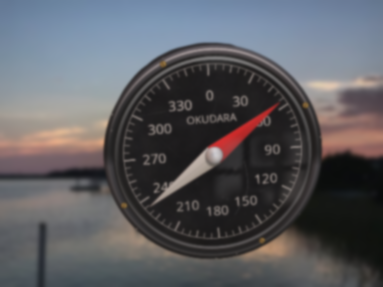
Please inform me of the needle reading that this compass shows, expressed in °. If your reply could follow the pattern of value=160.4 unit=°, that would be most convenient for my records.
value=55 unit=°
